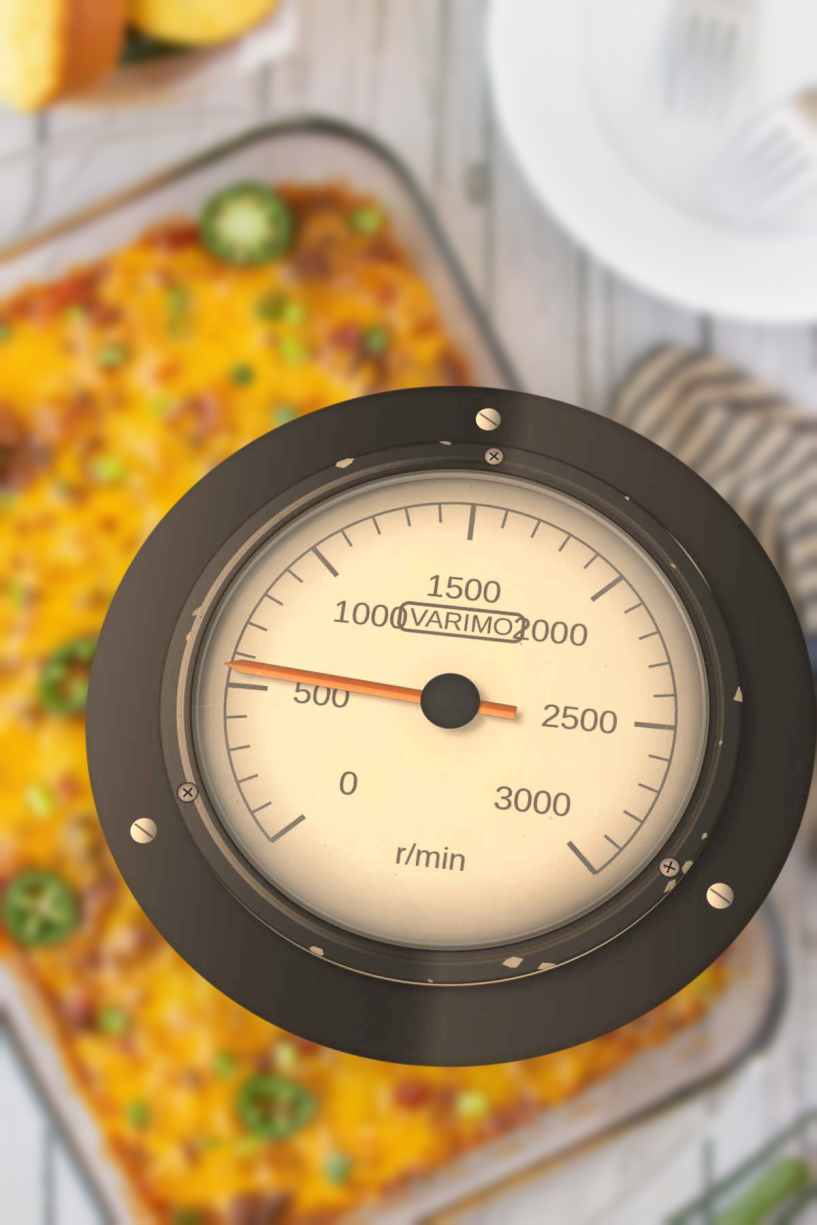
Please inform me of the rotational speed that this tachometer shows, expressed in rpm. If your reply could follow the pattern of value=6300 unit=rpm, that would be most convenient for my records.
value=550 unit=rpm
